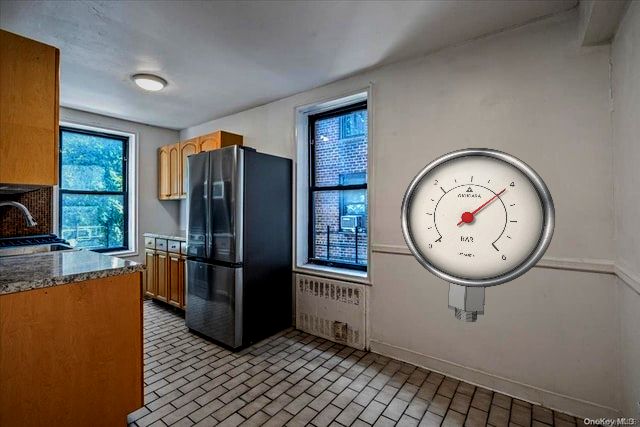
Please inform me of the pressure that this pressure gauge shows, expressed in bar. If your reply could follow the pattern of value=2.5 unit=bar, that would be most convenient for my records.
value=4 unit=bar
